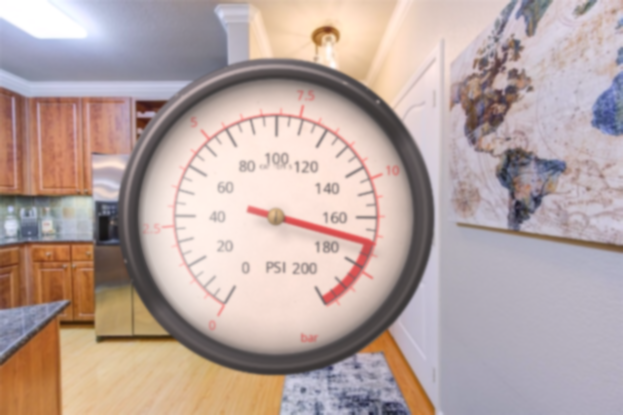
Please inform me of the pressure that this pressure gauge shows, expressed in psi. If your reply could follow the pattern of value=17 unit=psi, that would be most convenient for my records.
value=170 unit=psi
